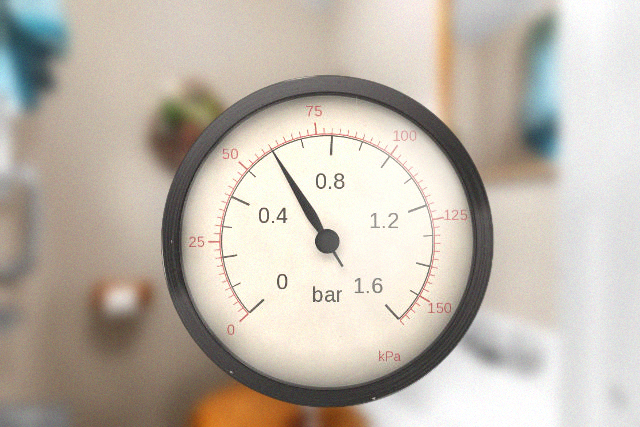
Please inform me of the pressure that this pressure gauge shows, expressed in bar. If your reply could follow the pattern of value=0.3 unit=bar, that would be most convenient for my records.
value=0.6 unit=bar
